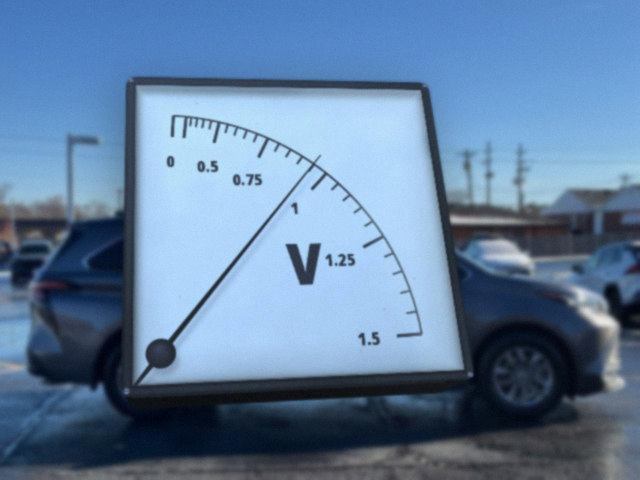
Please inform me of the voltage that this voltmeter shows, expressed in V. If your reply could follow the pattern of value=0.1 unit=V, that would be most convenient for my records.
value=0.95 unit=V
